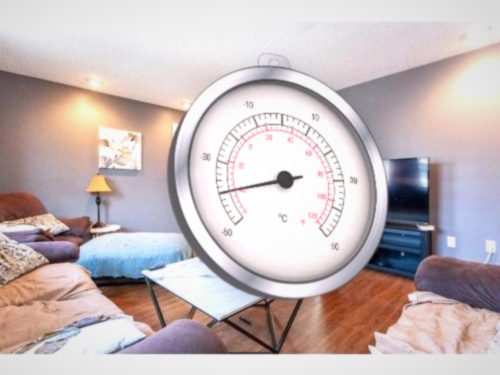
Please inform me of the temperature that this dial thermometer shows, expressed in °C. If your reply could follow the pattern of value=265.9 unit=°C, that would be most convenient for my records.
value=-40 unit=°C
